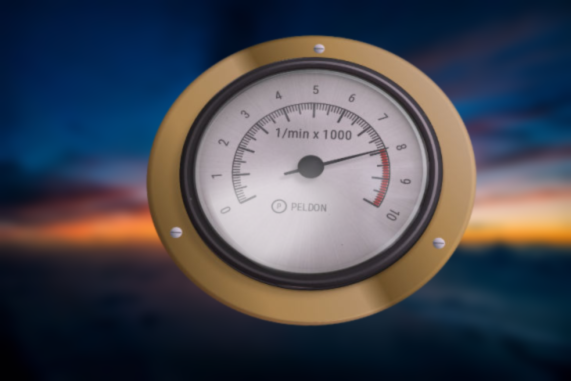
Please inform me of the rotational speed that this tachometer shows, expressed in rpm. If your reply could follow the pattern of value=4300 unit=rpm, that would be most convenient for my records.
value=8000 unit=rpm
